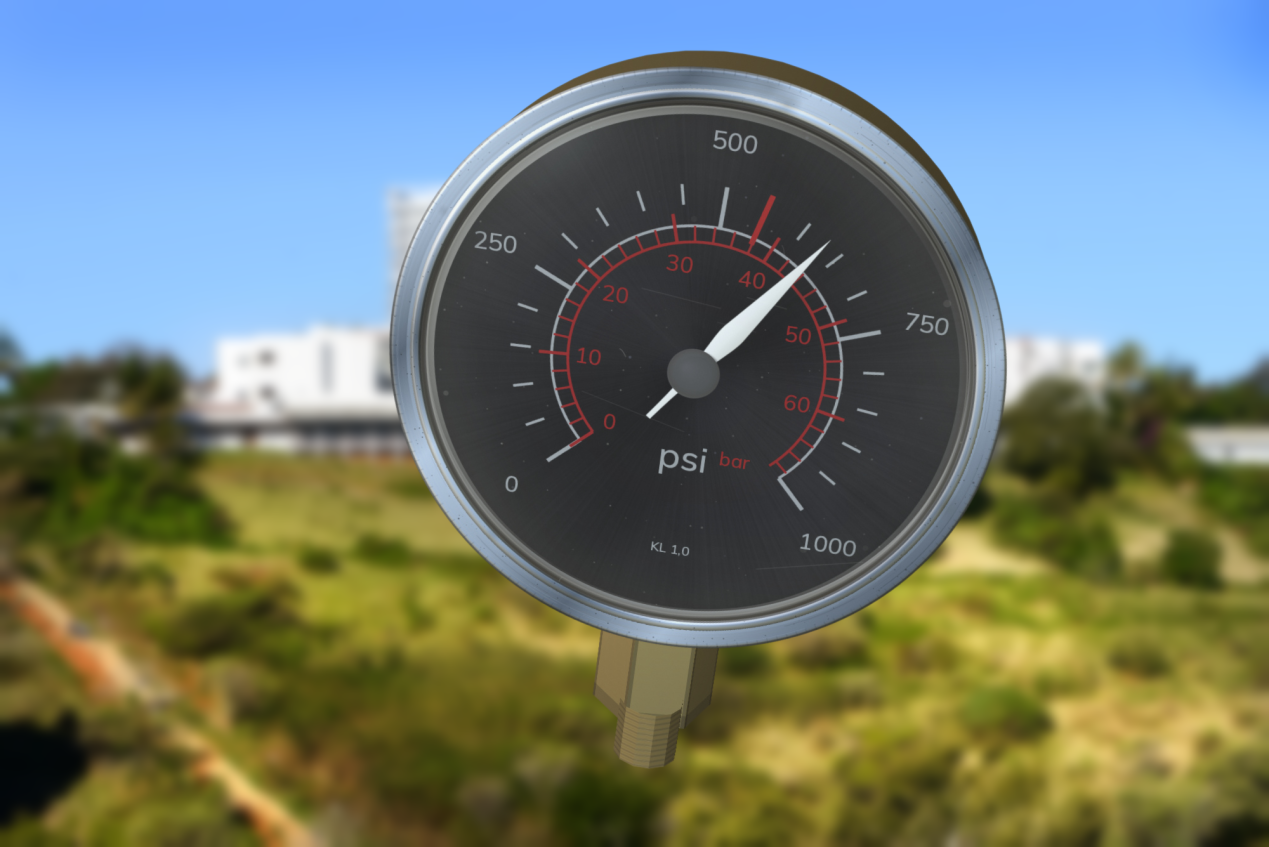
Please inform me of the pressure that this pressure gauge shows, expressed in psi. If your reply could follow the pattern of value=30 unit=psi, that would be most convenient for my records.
value=625 unit=psi
